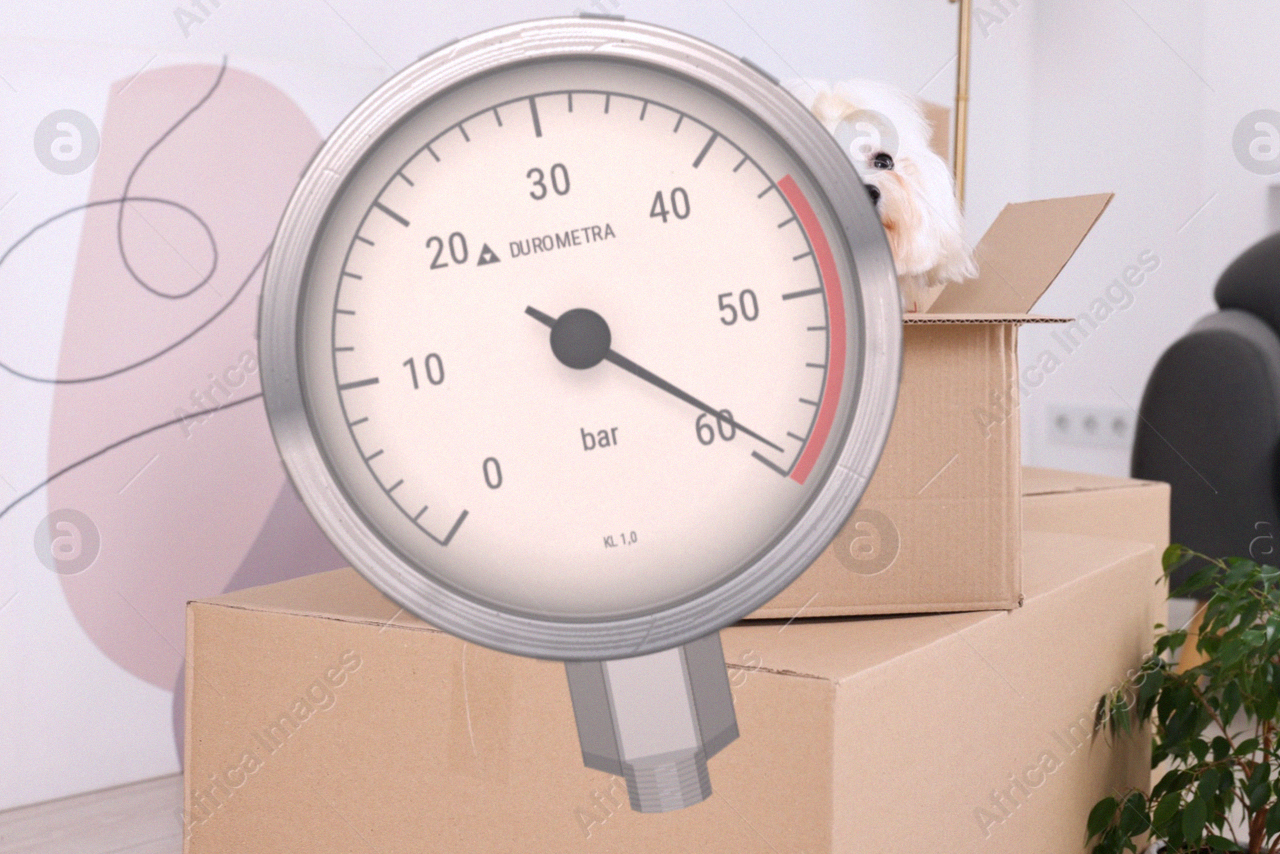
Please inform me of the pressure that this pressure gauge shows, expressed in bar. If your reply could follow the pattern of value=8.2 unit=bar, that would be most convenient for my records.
value=59 unit=bar
